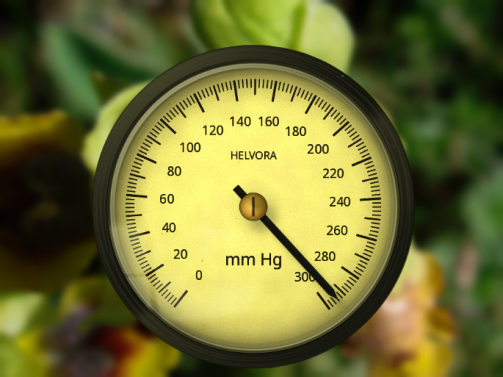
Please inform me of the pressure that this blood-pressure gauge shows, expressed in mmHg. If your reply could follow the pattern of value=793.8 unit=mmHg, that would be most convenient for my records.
value=294 unit=mmHg
